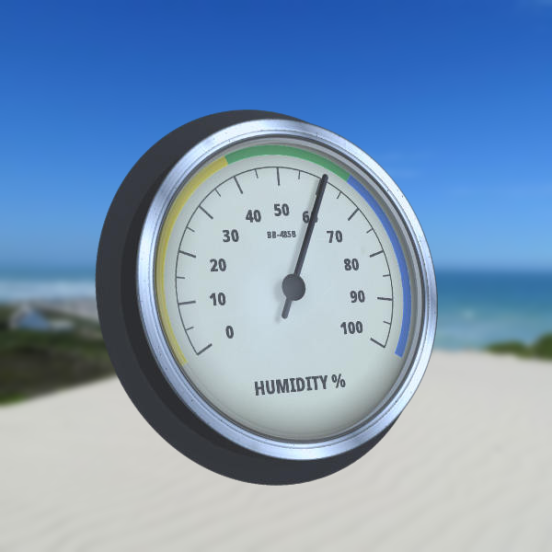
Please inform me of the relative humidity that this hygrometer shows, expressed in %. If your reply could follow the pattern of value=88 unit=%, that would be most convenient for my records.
value=60 unit=%
